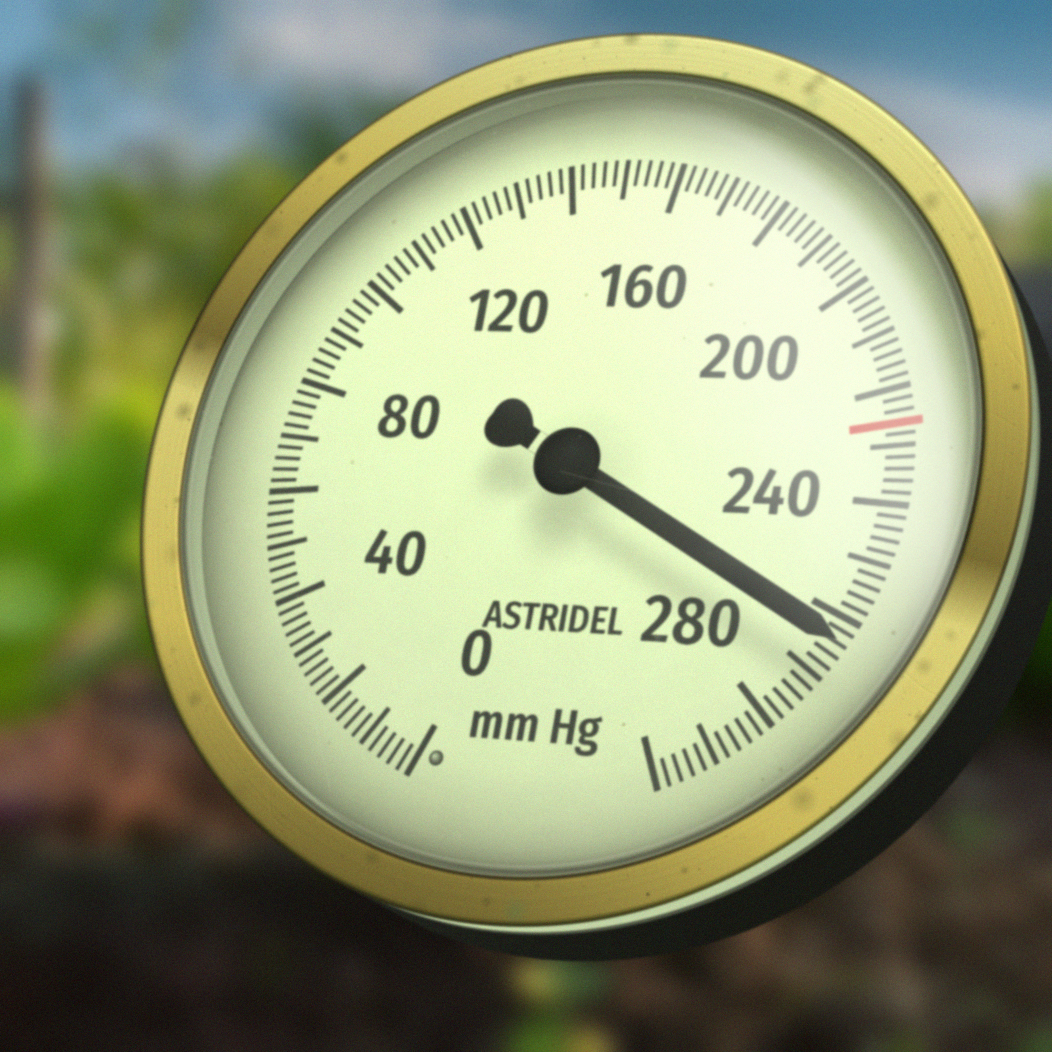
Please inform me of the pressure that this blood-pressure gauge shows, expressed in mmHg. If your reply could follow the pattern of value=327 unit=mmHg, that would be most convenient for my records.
value=264 unit=mmHg
